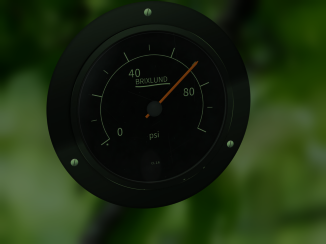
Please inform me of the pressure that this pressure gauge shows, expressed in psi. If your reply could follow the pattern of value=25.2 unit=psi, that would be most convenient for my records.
value=70 unit=psi
